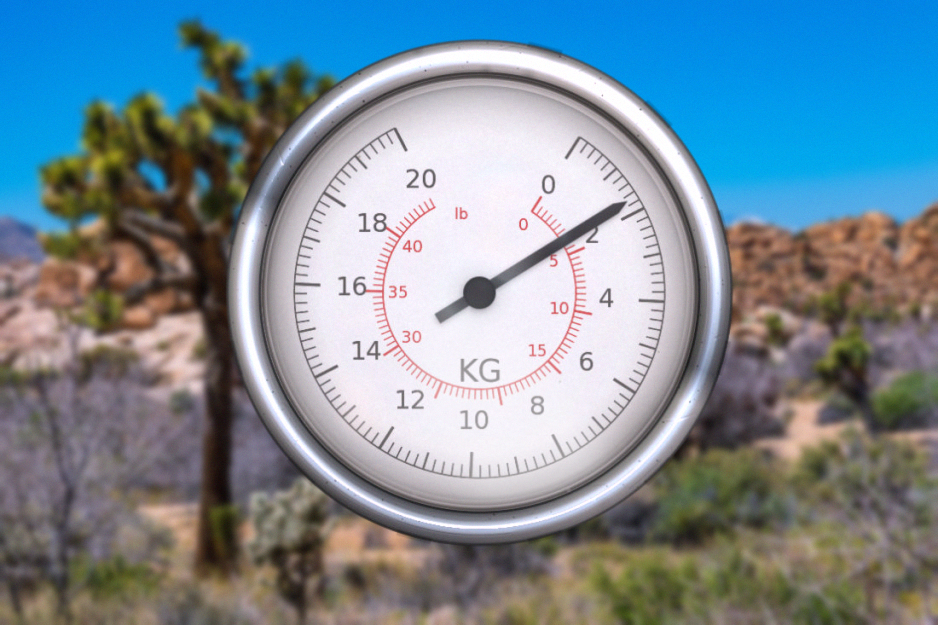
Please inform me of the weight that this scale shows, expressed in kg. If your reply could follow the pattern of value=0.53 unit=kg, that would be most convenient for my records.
value=1.7 unit=kg
